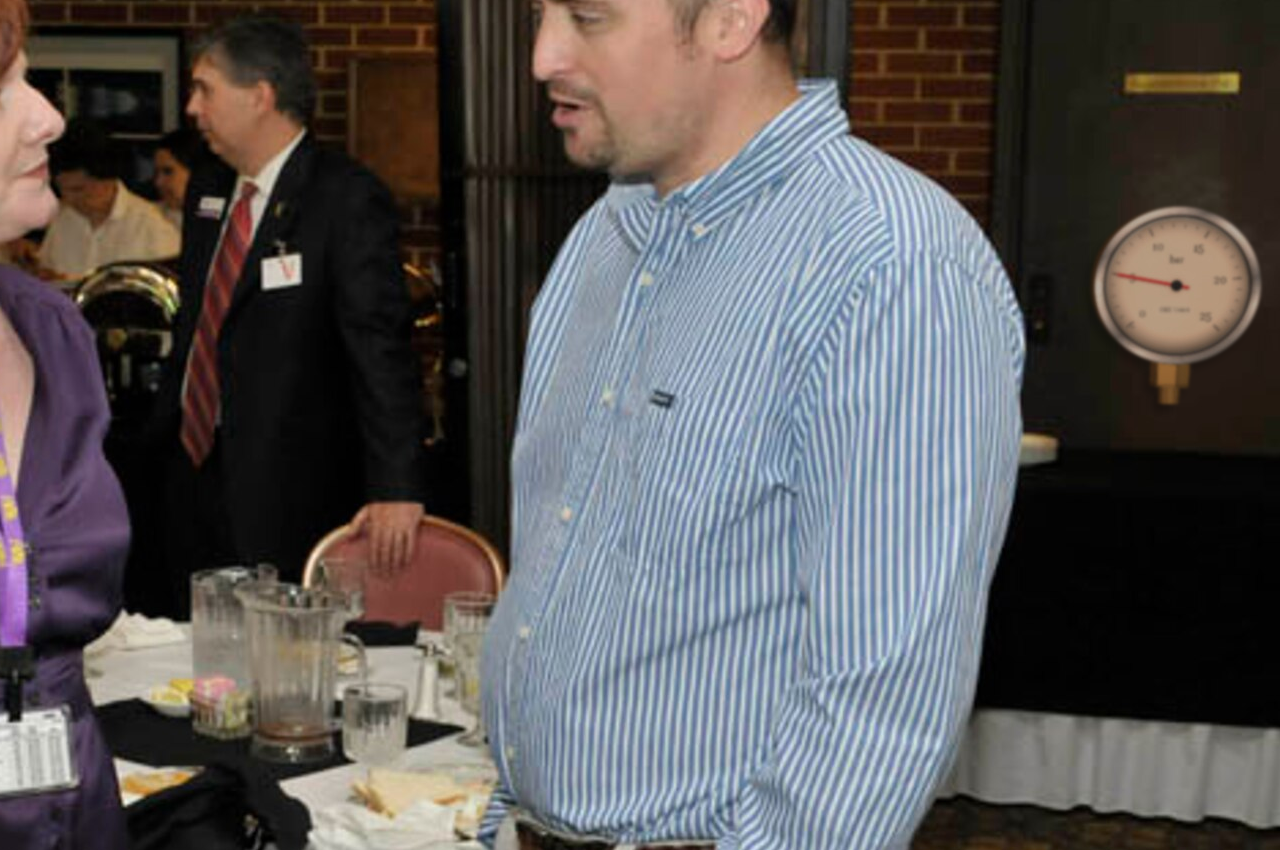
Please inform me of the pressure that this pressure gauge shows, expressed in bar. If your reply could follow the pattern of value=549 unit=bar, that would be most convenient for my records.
value=5 unit=bar
